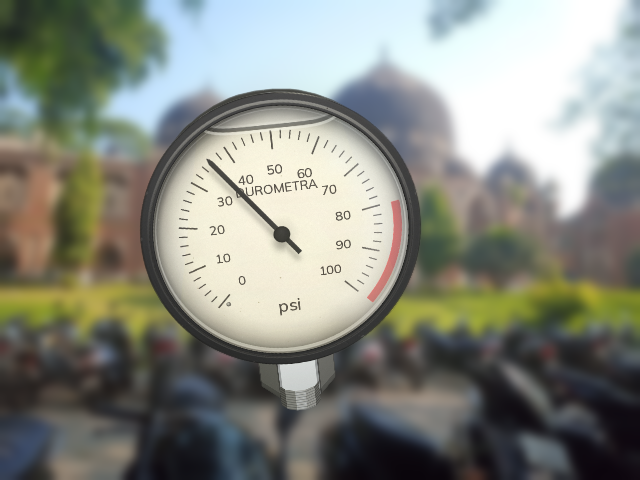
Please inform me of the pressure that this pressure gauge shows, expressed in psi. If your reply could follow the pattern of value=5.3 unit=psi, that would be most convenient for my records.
value=36 unit=psi
